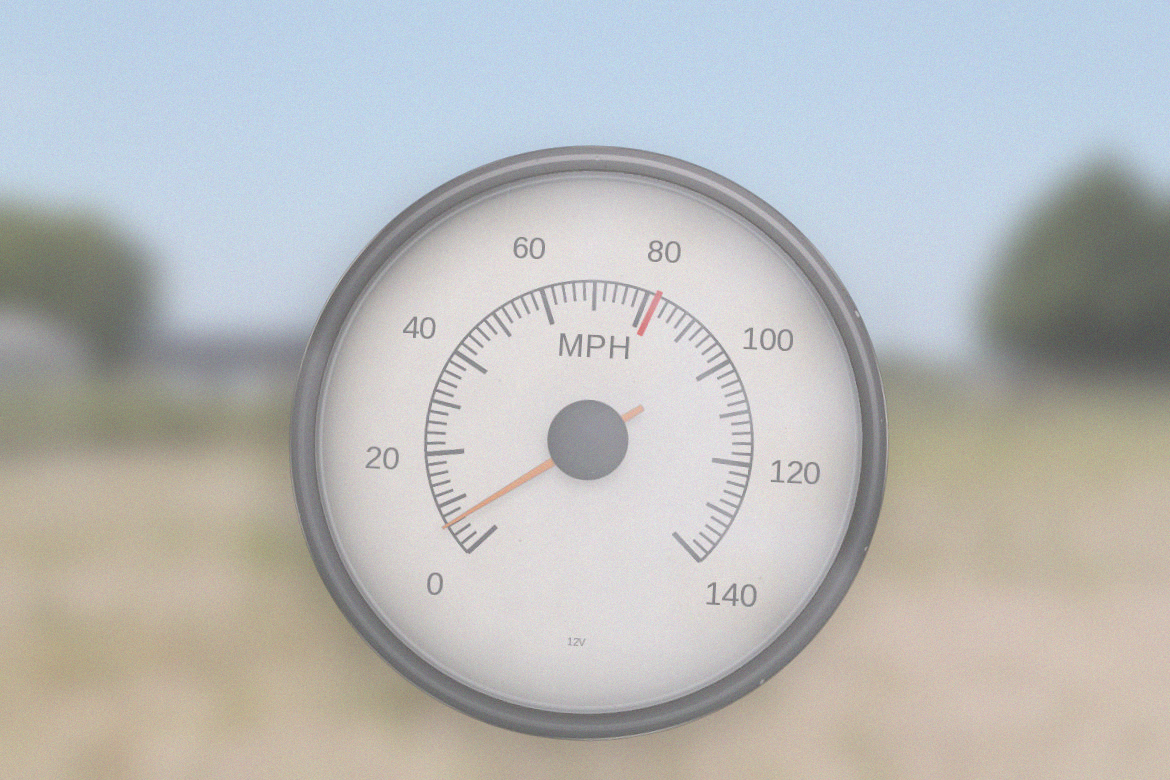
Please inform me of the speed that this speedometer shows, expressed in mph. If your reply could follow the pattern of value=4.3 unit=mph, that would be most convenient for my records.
value=6 unit=mph
